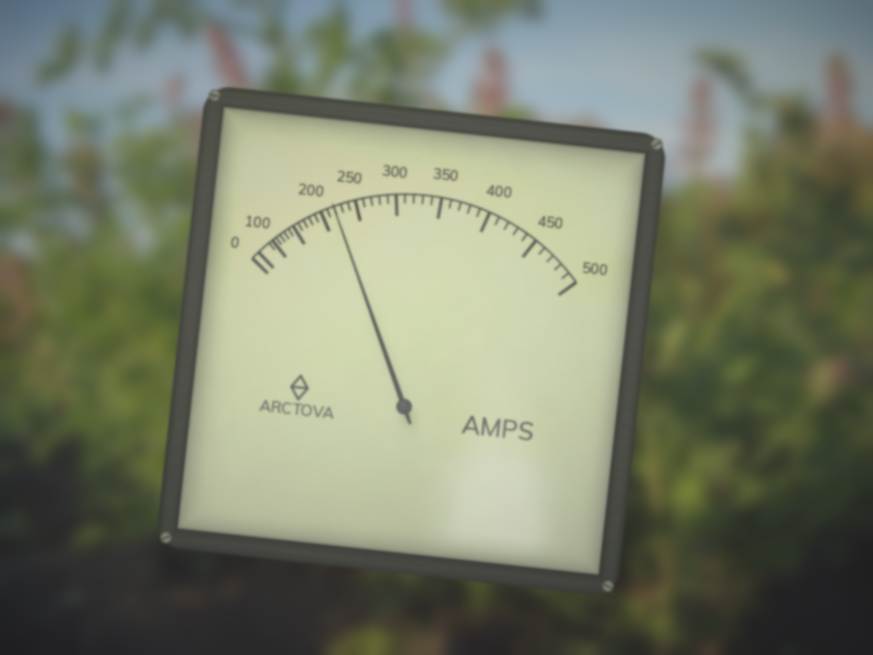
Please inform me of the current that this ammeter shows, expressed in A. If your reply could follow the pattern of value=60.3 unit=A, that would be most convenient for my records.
value=220 unit=A
